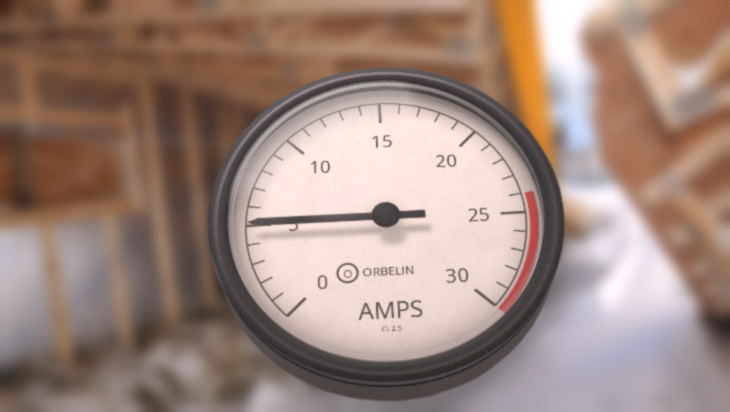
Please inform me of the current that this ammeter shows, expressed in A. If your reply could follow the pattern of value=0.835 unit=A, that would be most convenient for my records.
value=5 unit=A
